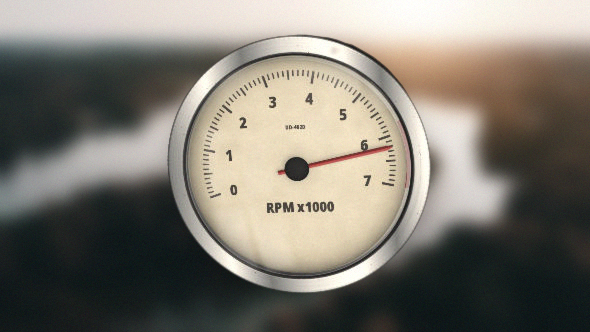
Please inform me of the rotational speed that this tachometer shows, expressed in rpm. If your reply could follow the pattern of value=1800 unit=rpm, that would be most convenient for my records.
value=6200 unit=rpm
